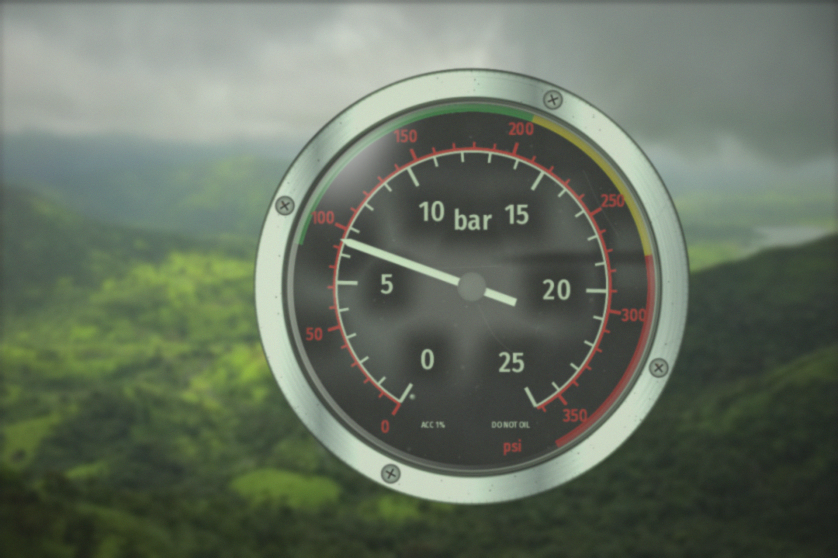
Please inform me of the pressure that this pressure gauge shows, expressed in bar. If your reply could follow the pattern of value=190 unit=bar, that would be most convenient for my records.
value=6.5 unit=bar
